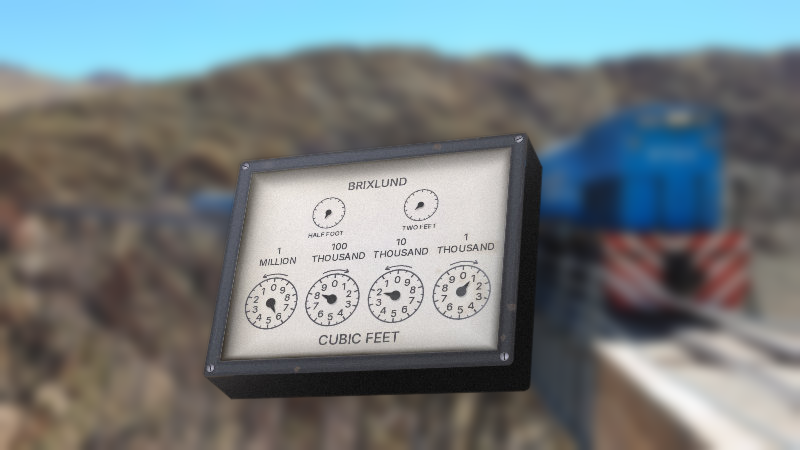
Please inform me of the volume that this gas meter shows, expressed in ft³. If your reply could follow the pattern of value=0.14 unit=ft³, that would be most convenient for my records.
value=582100 unit=ft³
